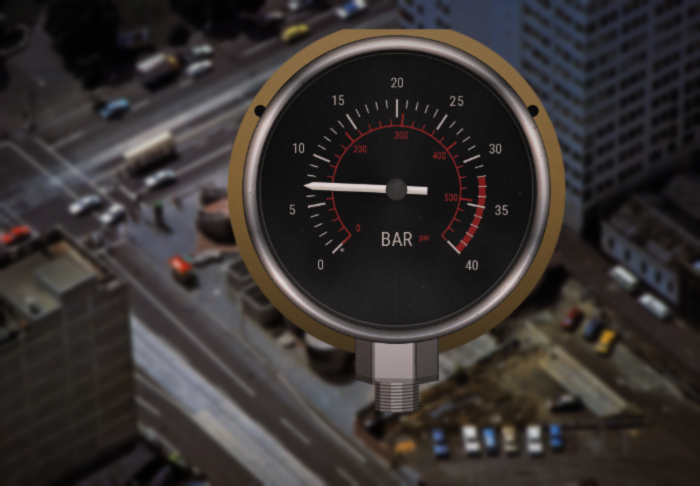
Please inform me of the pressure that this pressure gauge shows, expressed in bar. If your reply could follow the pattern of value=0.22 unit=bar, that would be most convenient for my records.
value=7 unit=bar
